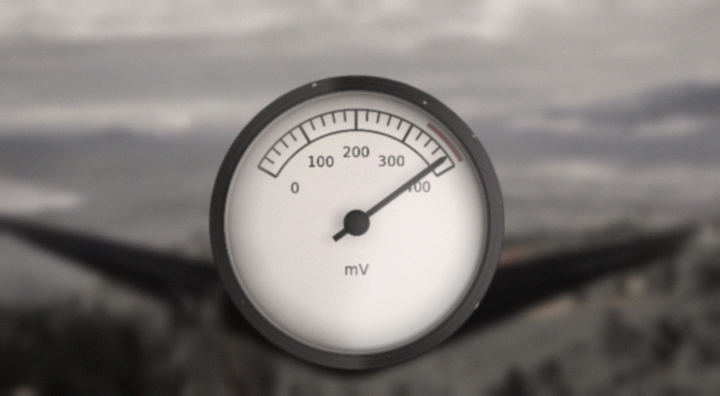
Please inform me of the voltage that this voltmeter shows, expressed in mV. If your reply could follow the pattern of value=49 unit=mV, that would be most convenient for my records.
value=380 unit=mV
